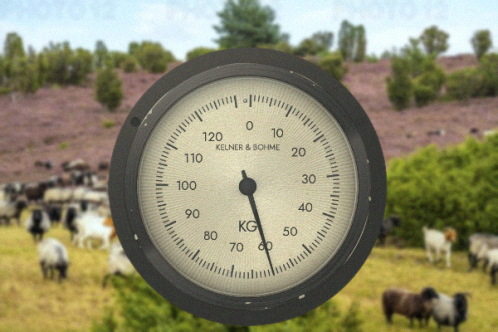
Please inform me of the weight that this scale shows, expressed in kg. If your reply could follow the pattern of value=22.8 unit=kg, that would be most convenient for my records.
value=60 unit=kg
